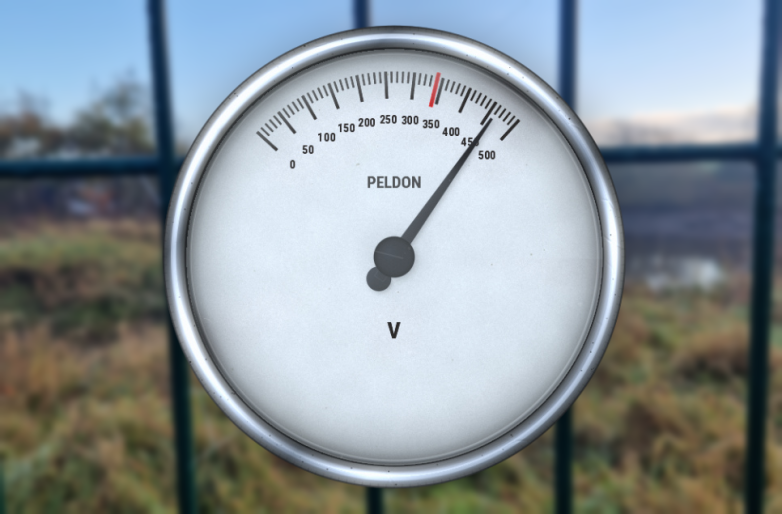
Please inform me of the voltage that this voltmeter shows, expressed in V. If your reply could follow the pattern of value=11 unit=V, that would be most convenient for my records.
value=460 unit=V
